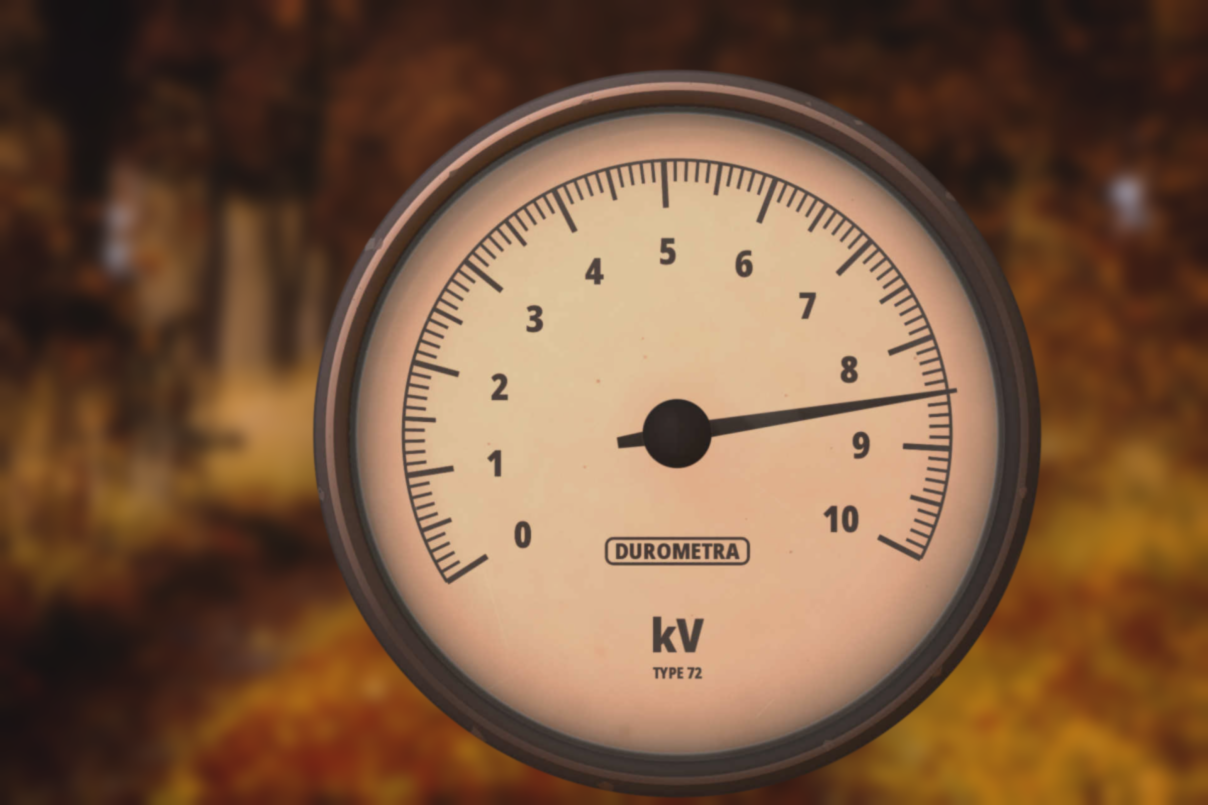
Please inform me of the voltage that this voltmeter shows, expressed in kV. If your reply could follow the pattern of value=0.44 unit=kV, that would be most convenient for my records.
value=8.5 unit=kV
